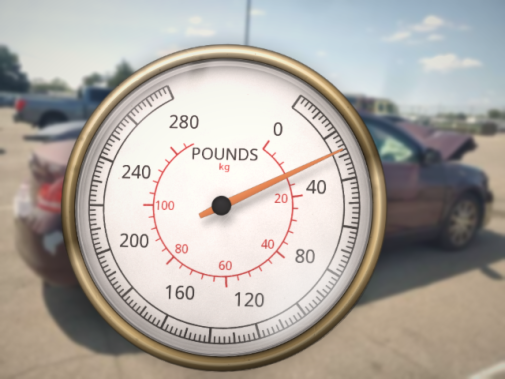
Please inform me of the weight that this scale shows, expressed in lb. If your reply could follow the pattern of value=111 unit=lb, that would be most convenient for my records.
value=28 unit=lb
